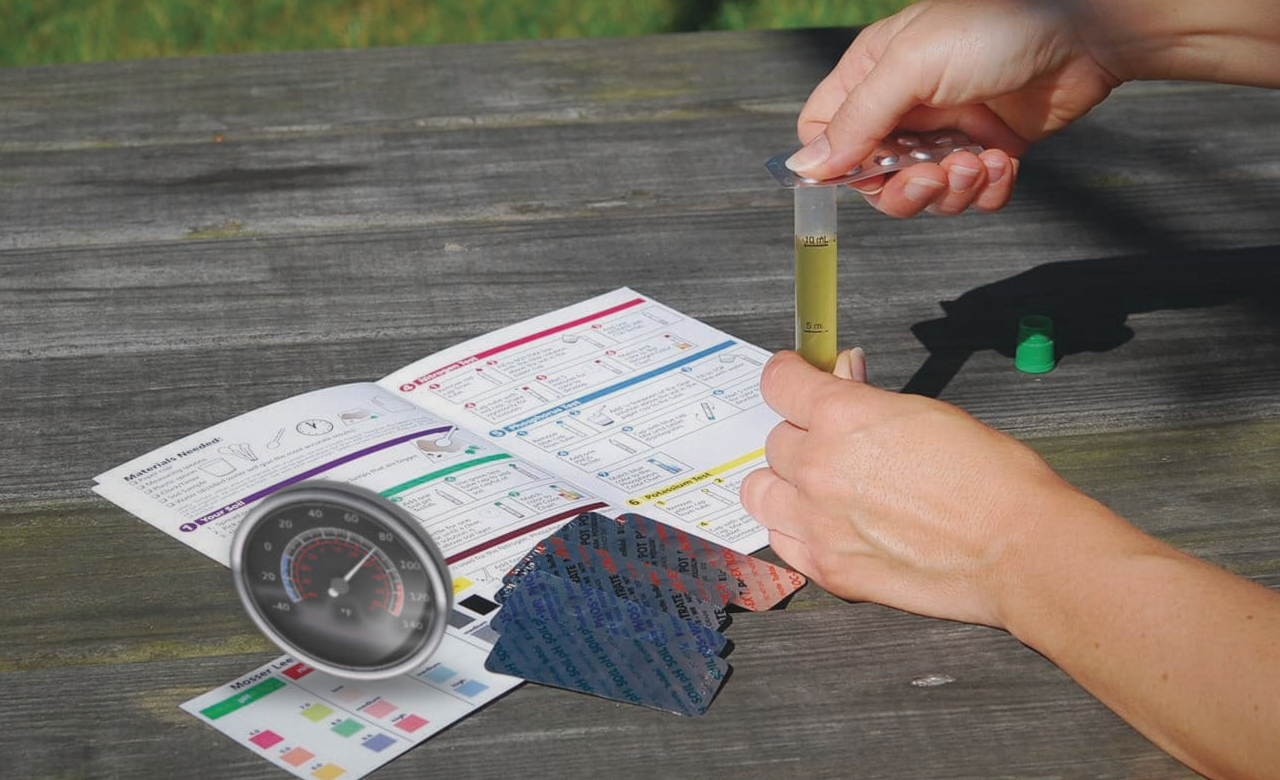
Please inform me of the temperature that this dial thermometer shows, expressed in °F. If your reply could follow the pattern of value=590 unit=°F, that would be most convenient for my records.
value=80 unit=°F
